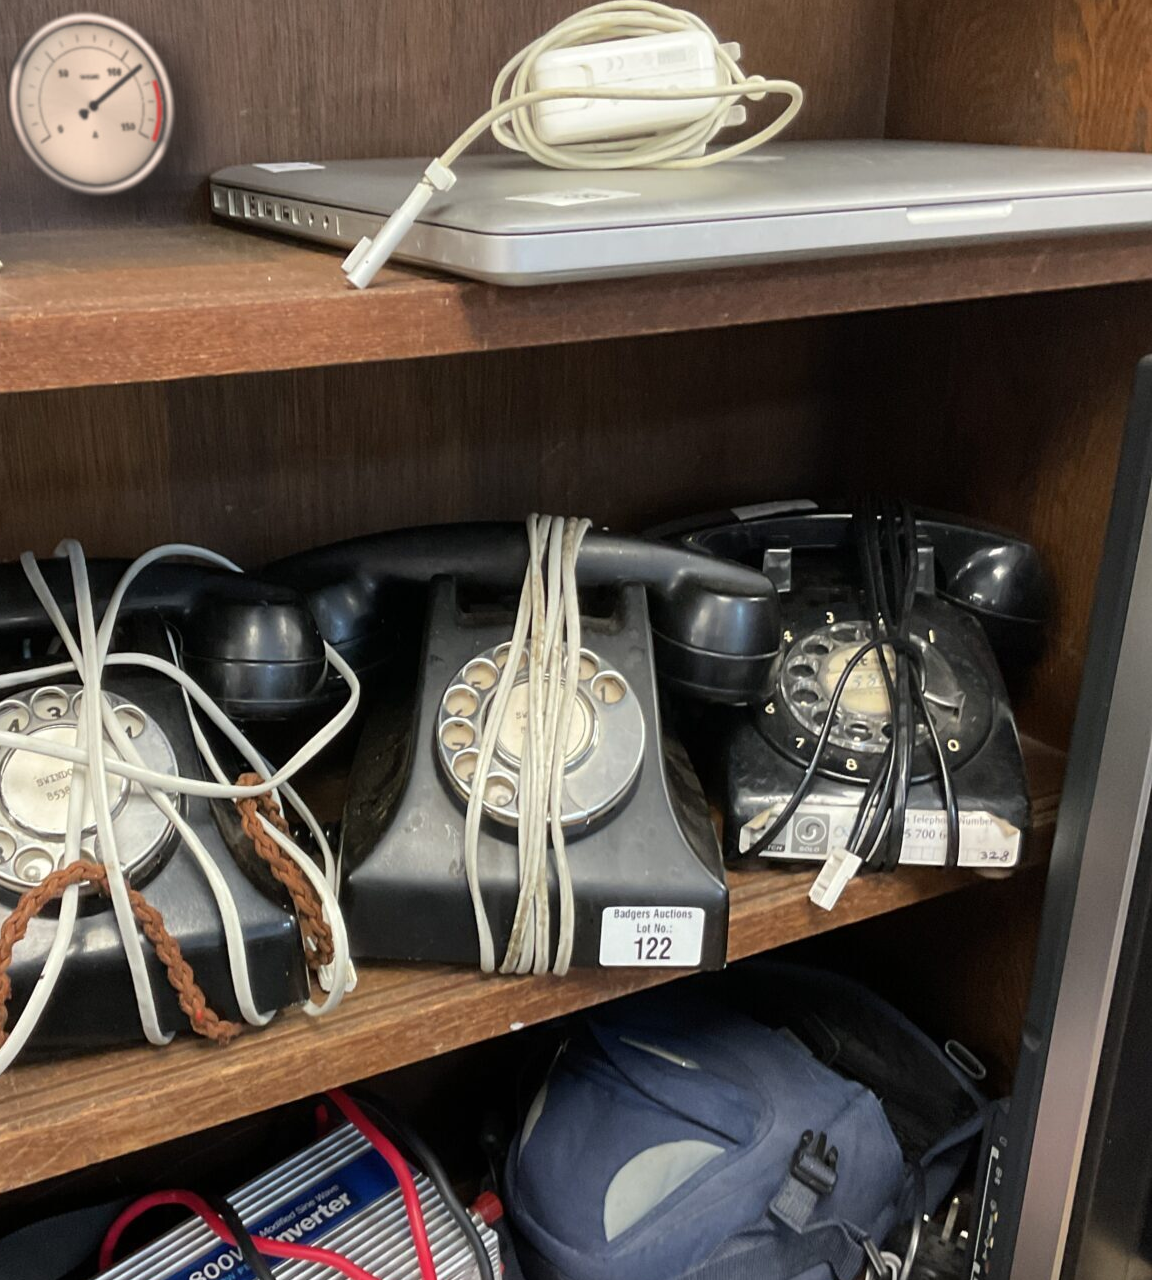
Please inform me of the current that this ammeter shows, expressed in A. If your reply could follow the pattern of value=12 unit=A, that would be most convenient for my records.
value=110 unit=A
